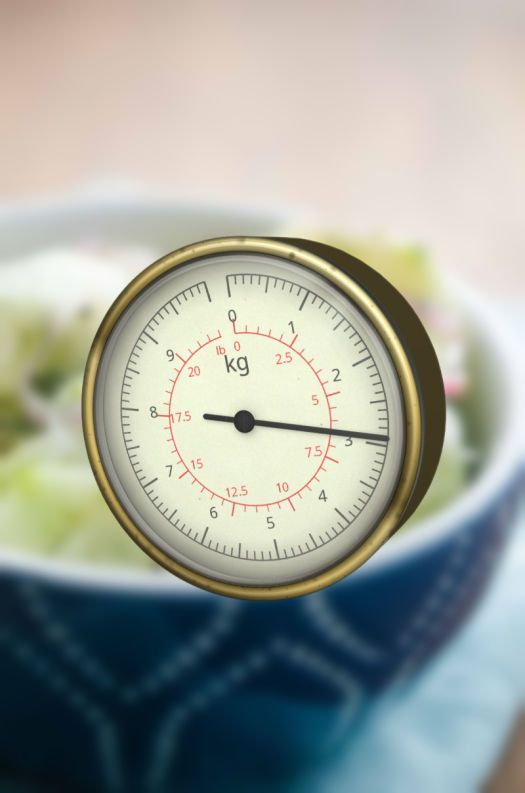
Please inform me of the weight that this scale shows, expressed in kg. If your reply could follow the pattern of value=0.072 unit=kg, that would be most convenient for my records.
value=2.9 unit=kg
